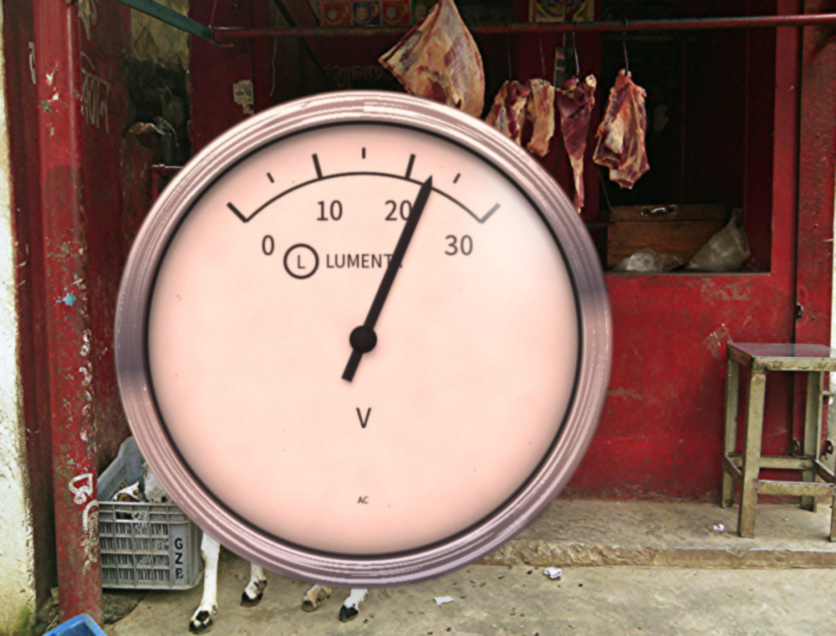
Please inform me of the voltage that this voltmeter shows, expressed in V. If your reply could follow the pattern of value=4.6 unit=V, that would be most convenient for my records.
value=22.5 unit=V
